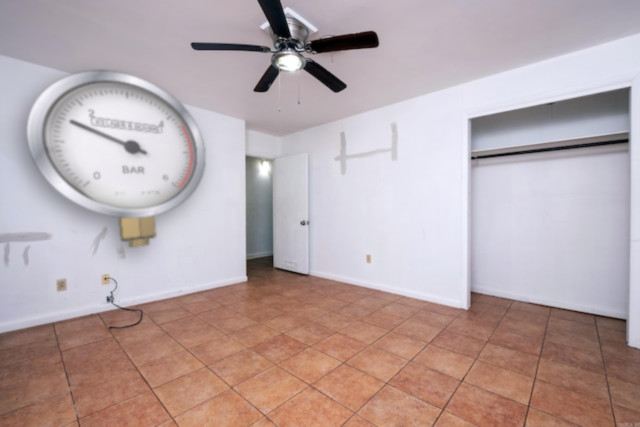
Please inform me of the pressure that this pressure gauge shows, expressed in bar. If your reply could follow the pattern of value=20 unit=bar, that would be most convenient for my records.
value=1.5 unit=bar
